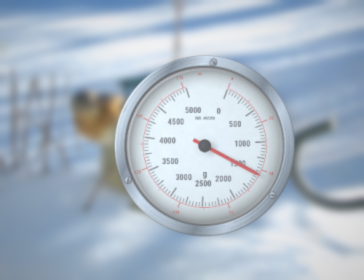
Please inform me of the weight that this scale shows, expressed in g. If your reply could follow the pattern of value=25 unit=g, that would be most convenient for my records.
value=1500 unit=g
